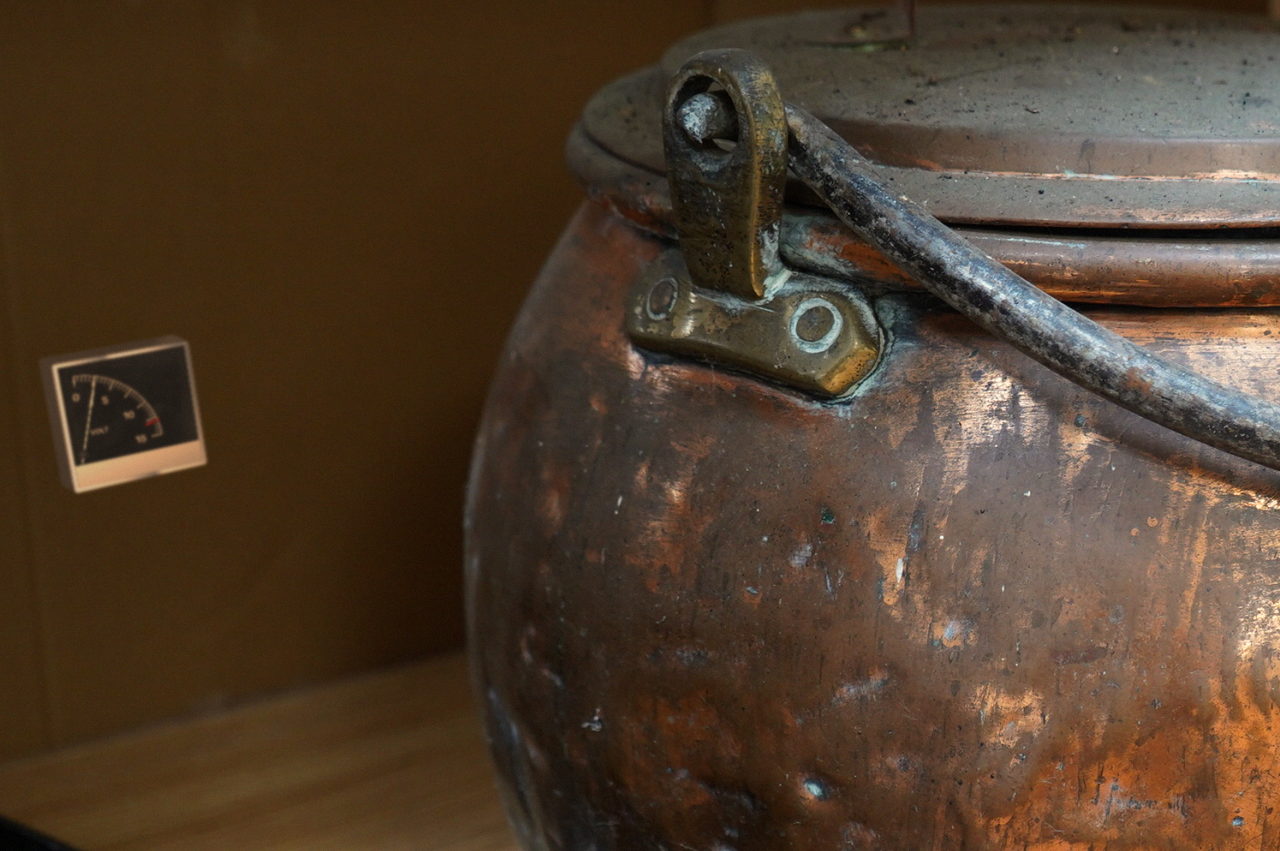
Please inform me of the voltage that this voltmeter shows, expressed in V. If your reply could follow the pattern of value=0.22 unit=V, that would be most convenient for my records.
value=2.5 unit=V
